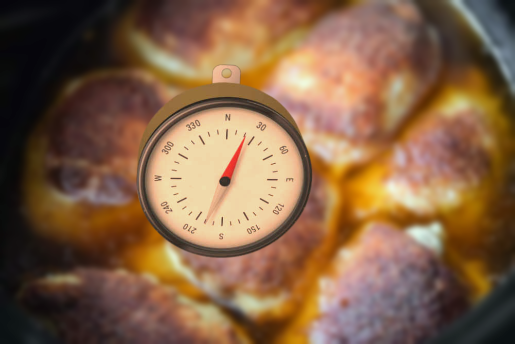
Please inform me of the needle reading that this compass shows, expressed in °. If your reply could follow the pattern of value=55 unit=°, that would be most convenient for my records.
value=20 unit=°
